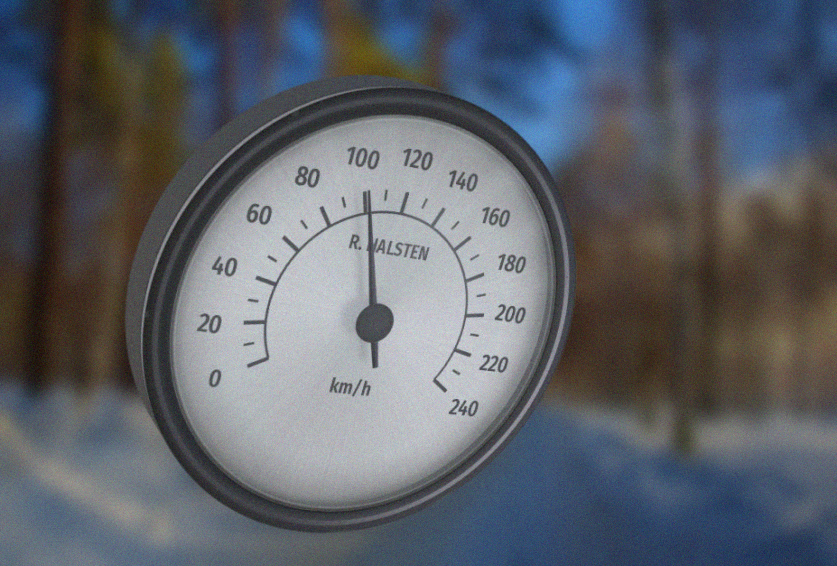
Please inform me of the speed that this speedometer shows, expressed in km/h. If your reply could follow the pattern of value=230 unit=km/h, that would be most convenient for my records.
value=100 unit=km/h
